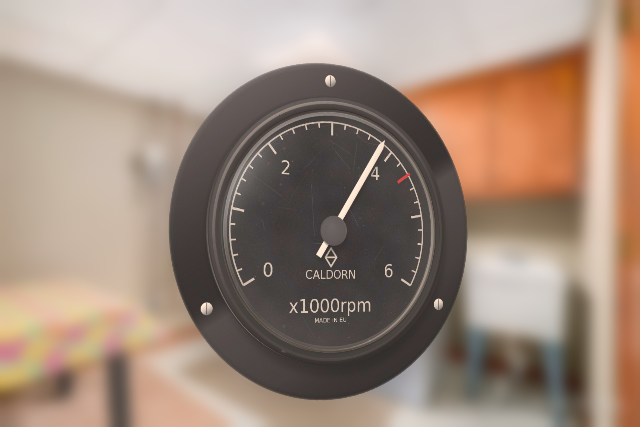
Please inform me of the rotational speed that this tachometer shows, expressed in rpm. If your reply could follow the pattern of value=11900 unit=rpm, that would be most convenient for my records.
value=3800 unit=rpm
